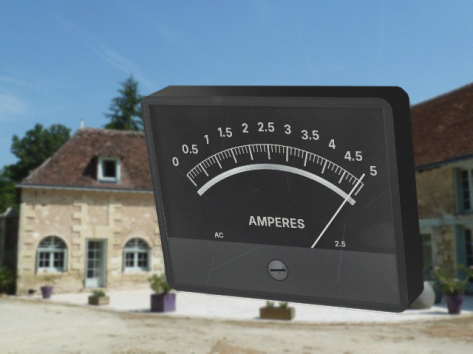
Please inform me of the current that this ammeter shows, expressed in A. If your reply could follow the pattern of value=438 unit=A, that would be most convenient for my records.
value=4.9 unit=A
